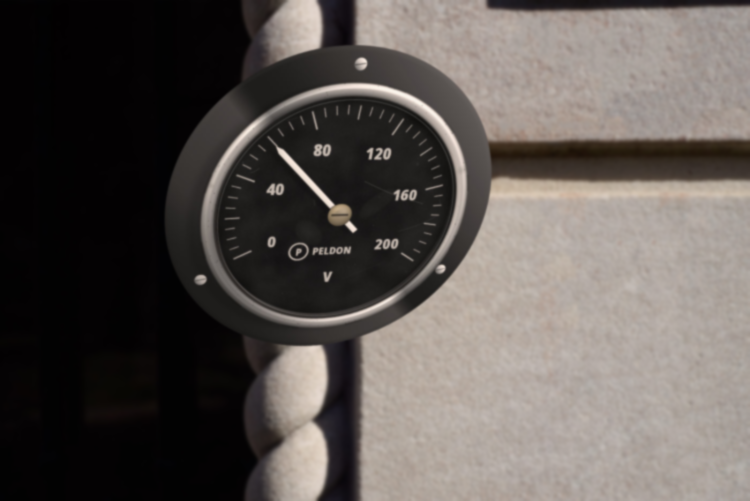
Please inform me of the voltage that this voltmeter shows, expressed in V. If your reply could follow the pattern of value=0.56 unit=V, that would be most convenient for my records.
value=60 unit=V
